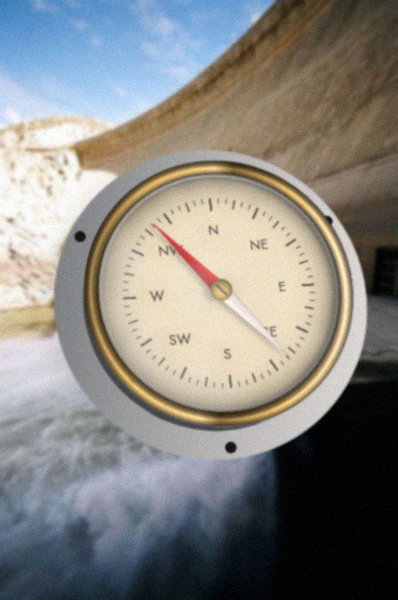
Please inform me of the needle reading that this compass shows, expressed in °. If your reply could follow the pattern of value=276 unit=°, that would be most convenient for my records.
value=320 unit=°
